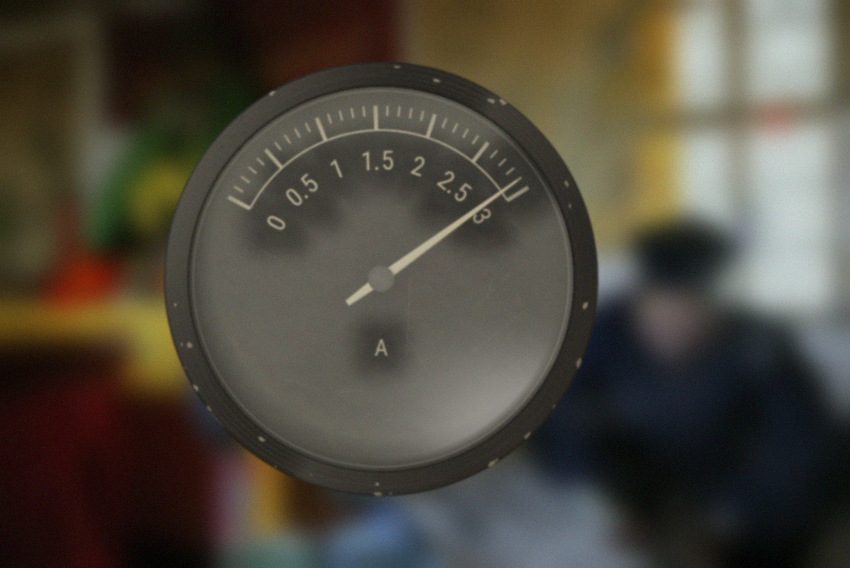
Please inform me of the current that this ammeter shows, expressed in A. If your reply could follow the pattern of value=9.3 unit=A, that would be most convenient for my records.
value=2.9 unit=A
